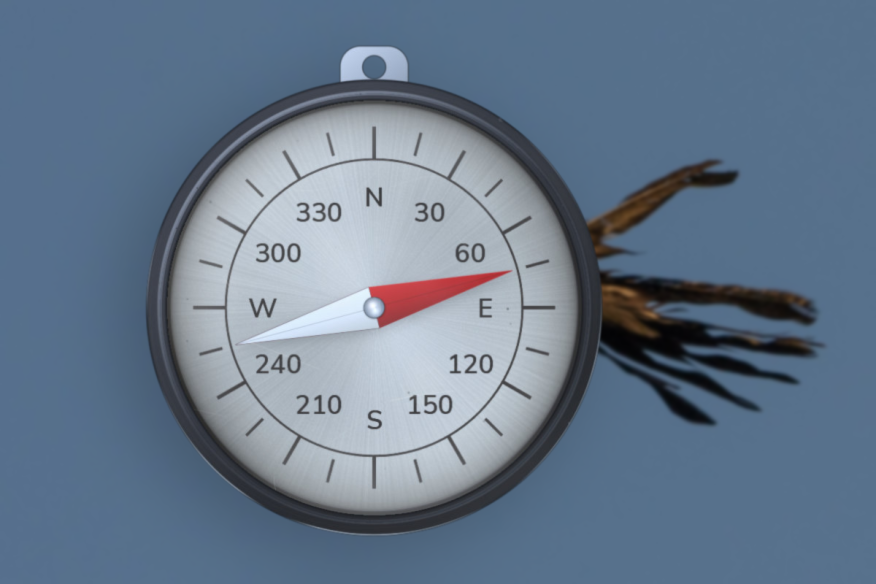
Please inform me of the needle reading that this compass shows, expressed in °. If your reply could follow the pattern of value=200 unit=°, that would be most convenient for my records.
value=75 unit=°
